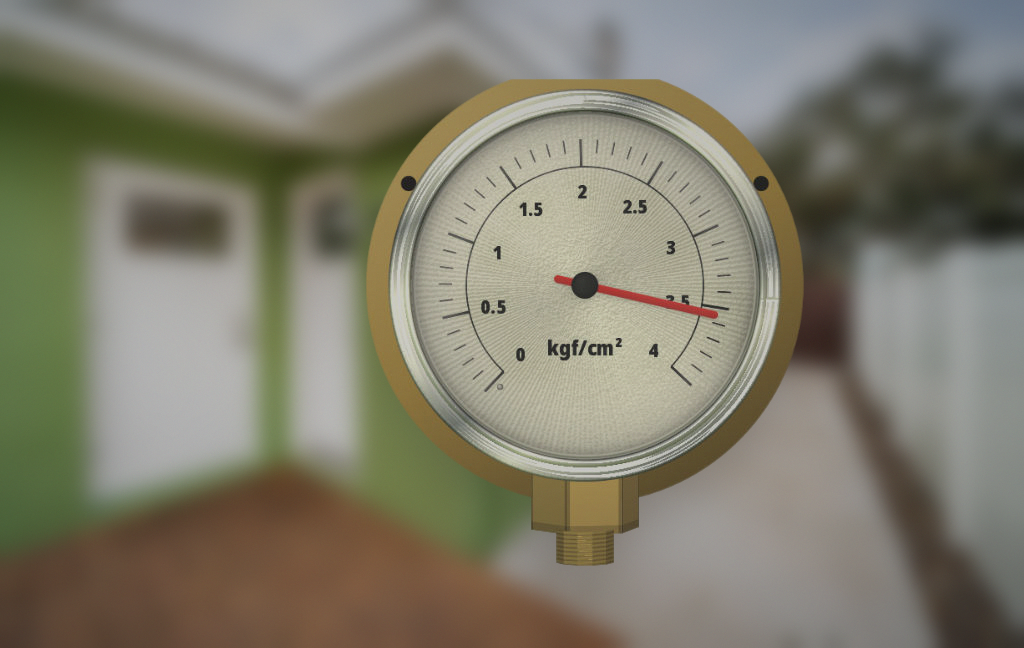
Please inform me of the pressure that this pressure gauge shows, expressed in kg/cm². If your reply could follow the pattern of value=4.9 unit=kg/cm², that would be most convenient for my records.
value=3.55 unit=kg/cm²
